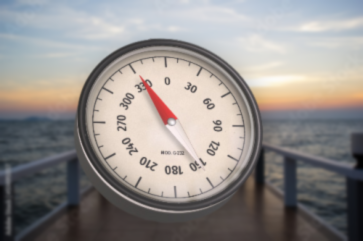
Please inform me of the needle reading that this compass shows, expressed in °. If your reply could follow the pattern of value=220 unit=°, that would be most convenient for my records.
value=330 unit=°
